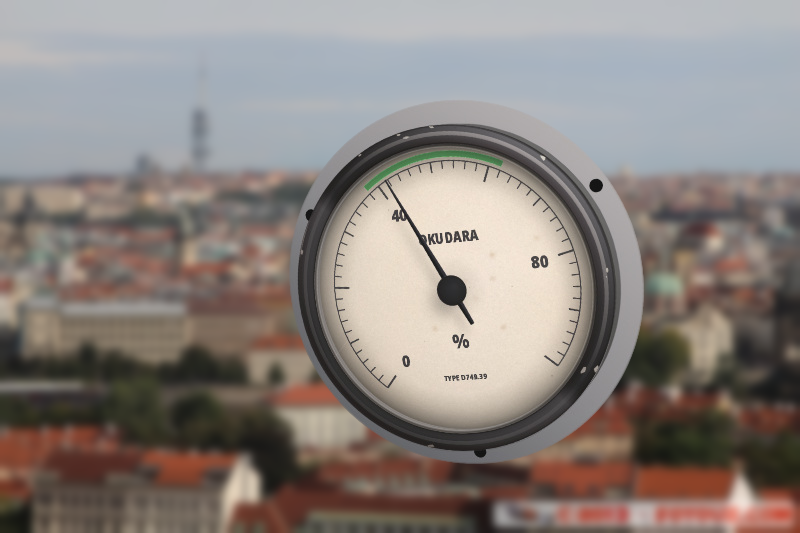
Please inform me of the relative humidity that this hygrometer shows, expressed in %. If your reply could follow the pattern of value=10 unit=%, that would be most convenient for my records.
value=42 unit=%
